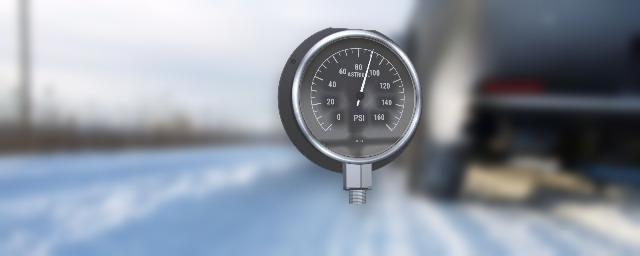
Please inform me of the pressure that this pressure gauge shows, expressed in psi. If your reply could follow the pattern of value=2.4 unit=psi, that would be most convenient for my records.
value=90 unit=psi
